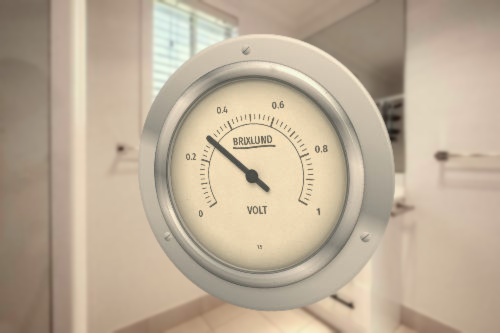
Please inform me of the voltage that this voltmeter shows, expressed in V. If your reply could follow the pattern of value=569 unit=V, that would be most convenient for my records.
value=0.3 unit=V
